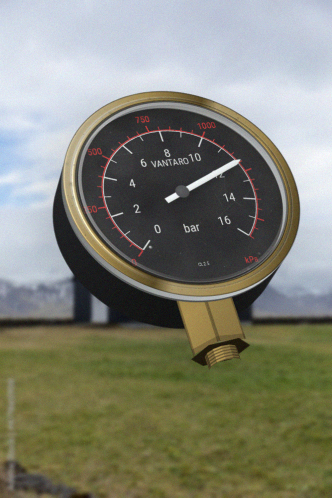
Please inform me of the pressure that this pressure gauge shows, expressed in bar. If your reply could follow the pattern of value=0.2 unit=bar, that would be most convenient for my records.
value=12 unit=bar
